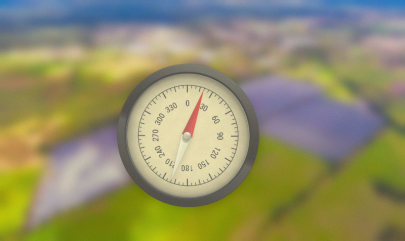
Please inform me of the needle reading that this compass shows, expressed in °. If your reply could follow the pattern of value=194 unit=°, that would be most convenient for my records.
value=20 unit=°
